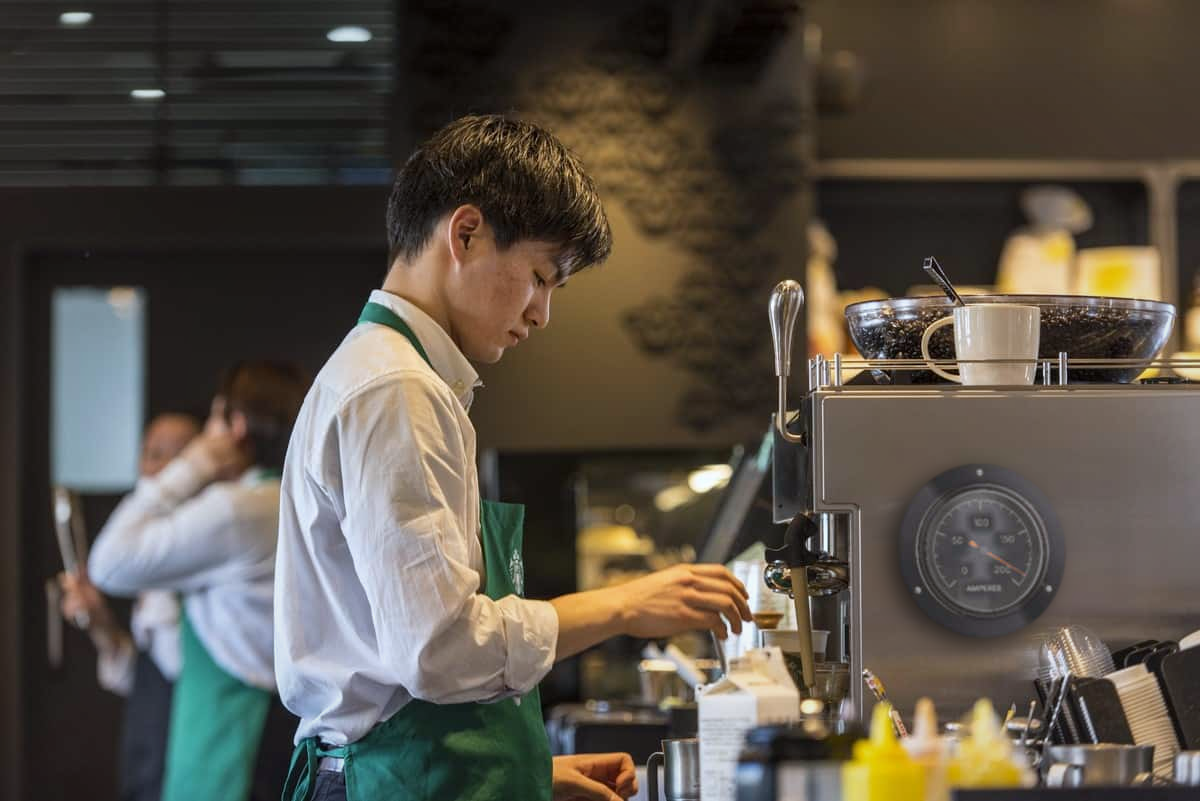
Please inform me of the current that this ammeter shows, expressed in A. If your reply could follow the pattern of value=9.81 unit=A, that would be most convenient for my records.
value=190 unit=A
